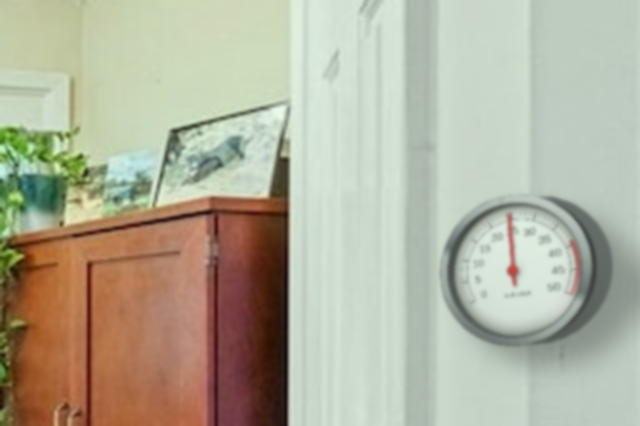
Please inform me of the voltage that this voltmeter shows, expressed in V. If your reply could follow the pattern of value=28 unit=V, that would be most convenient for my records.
value=25 unit=V
